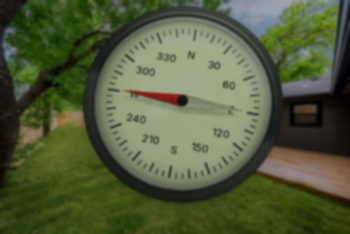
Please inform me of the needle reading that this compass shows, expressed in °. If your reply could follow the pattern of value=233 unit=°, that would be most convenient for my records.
value=270 unit=°
